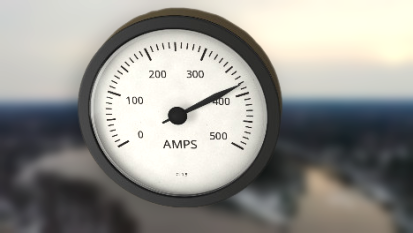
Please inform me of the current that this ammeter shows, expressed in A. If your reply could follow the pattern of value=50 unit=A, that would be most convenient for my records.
value=380 unit=A
